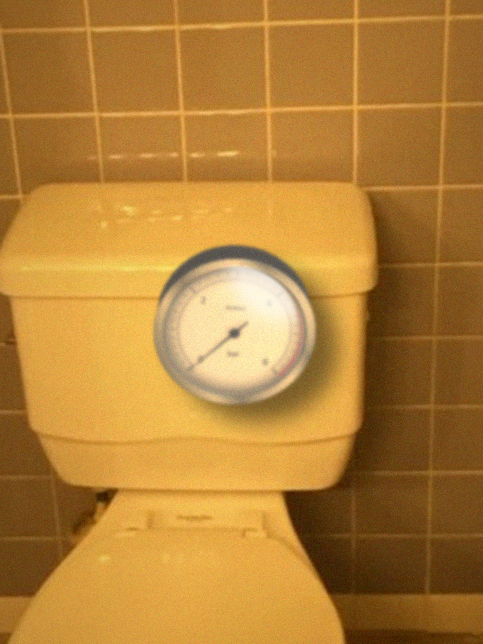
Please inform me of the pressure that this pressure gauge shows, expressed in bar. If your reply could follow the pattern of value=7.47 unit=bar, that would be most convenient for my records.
value=0 unit=bar
